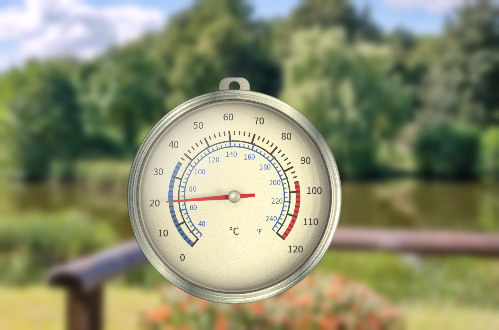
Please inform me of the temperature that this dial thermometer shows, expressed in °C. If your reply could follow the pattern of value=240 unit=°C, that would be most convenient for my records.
value=20 unit=°C
